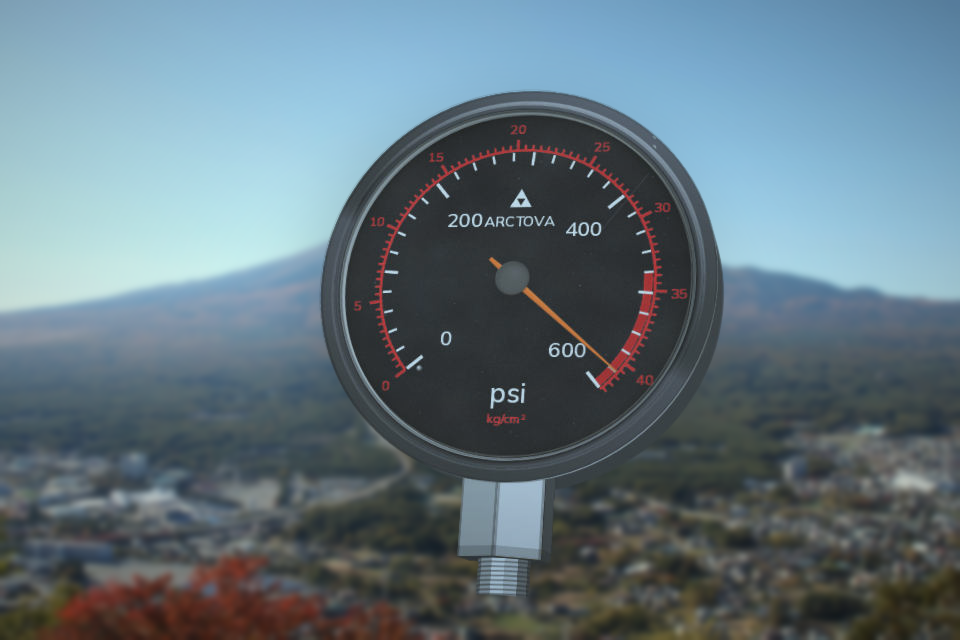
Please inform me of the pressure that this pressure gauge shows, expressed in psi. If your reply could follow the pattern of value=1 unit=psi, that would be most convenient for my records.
value=580 unit=psi
